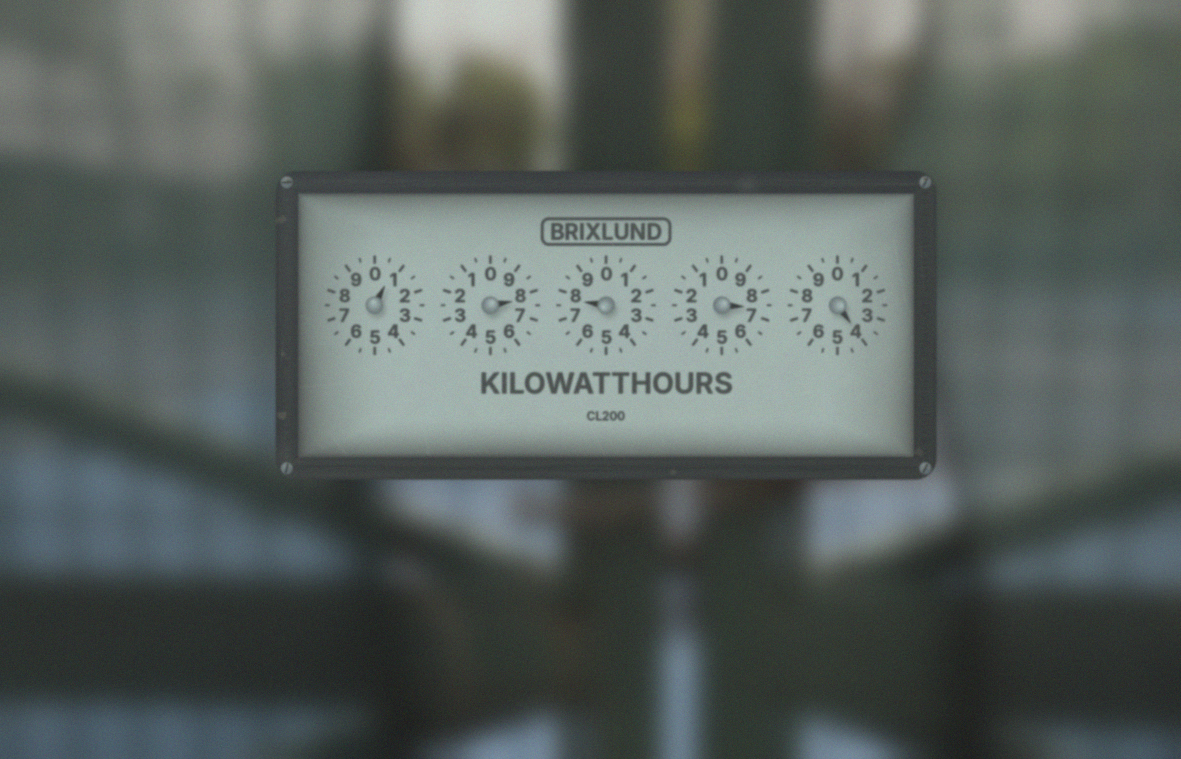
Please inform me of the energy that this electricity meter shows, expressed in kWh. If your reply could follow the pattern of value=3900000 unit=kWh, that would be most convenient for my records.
value=7774 unit=kWh
